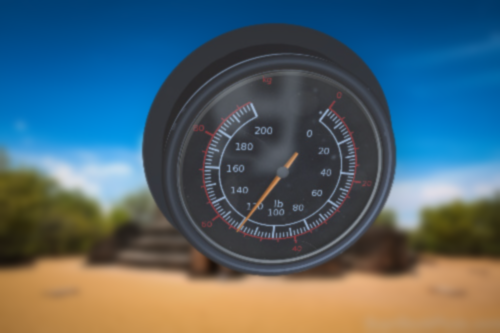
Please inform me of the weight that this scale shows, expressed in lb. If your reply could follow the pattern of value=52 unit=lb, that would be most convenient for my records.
value=120 unit=lb
